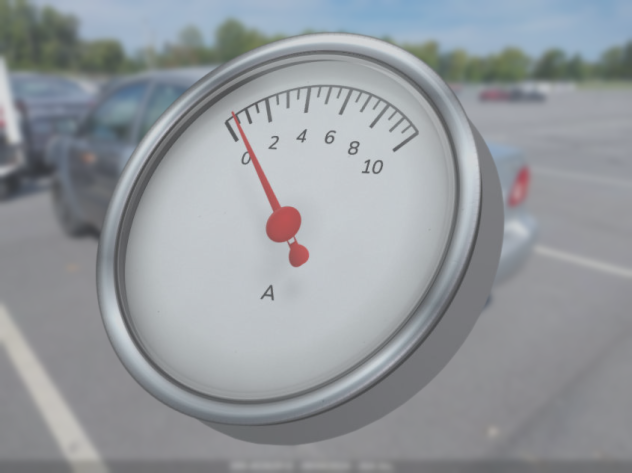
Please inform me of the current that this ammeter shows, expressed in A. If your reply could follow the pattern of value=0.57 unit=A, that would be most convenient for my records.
value=0.5 unit=A
